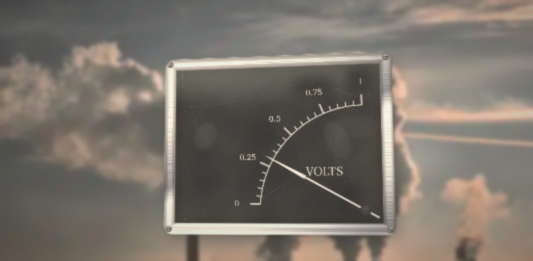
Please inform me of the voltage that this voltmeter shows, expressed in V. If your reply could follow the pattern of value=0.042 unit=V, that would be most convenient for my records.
value=0.3 unit=V
